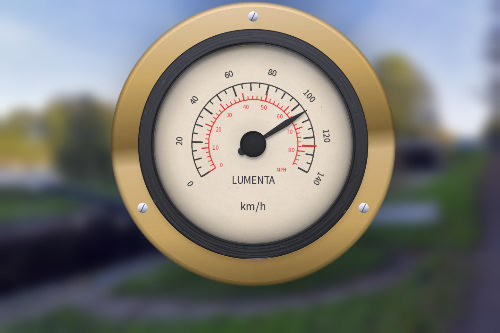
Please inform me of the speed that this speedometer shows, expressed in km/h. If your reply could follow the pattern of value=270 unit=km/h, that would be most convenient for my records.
value=105 unit=km/h
